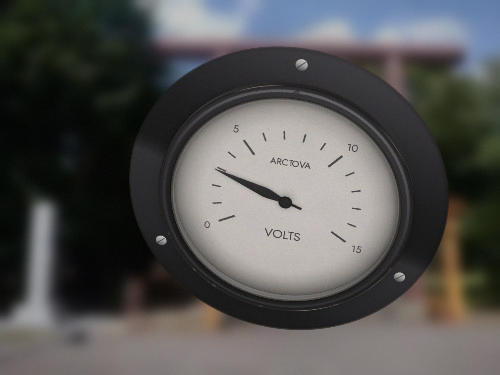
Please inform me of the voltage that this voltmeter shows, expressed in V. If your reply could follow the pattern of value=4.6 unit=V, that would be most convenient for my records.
value=3 unit=V
